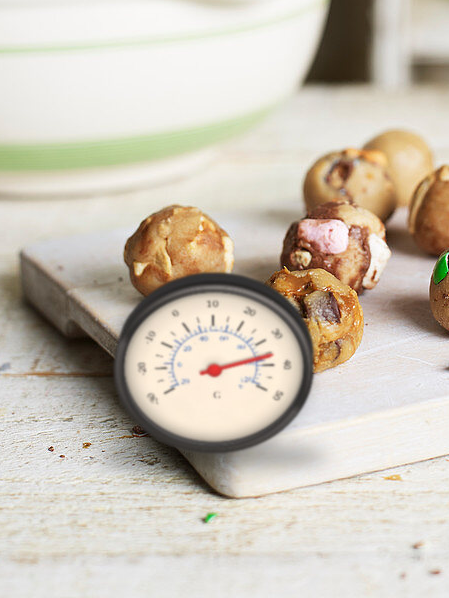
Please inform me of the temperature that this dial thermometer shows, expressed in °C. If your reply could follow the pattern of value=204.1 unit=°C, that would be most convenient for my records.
value=35 unit=°C
